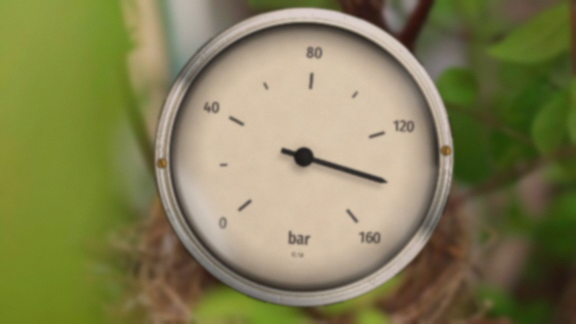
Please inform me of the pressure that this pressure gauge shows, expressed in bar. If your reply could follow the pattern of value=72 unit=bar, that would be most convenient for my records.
value=140 unit=bar
